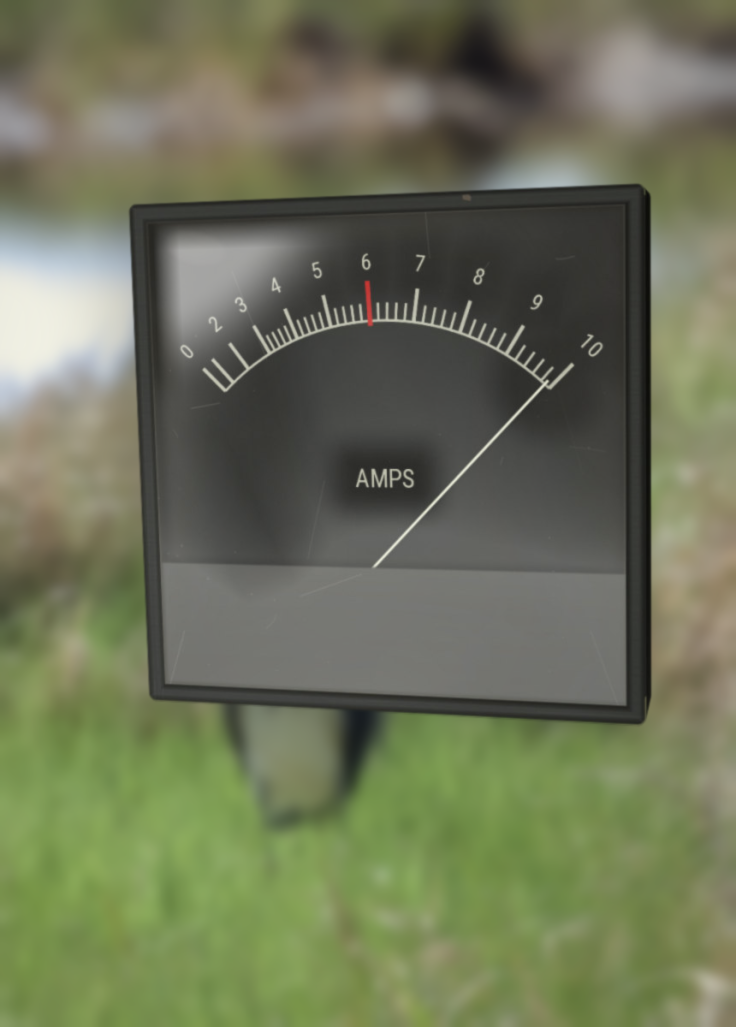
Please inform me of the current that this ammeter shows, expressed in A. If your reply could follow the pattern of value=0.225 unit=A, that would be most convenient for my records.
value=9.9 unit=A
